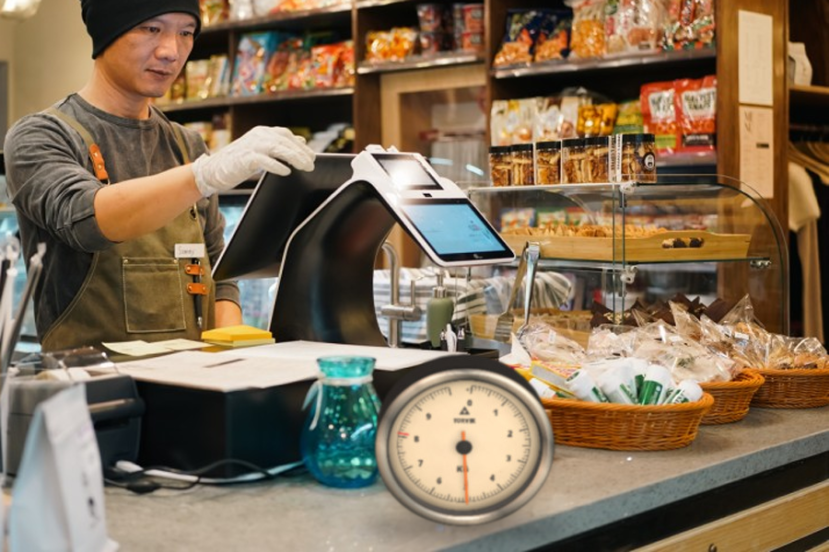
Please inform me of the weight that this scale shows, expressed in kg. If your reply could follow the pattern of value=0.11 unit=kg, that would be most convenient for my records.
value=5 unit=kg
